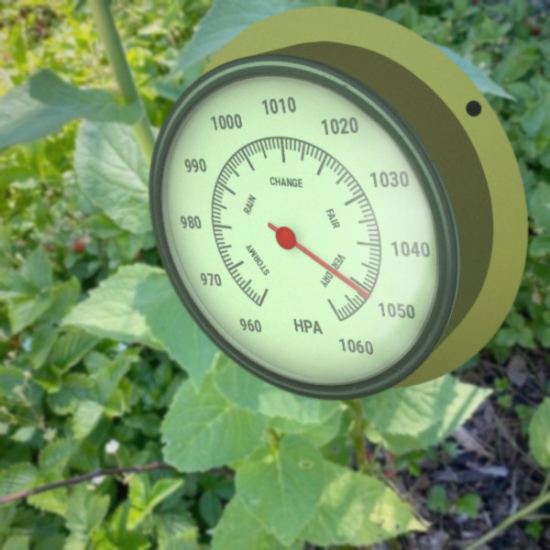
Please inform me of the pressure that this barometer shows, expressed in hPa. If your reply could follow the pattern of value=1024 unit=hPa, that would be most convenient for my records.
value=1050 unit=hPa
